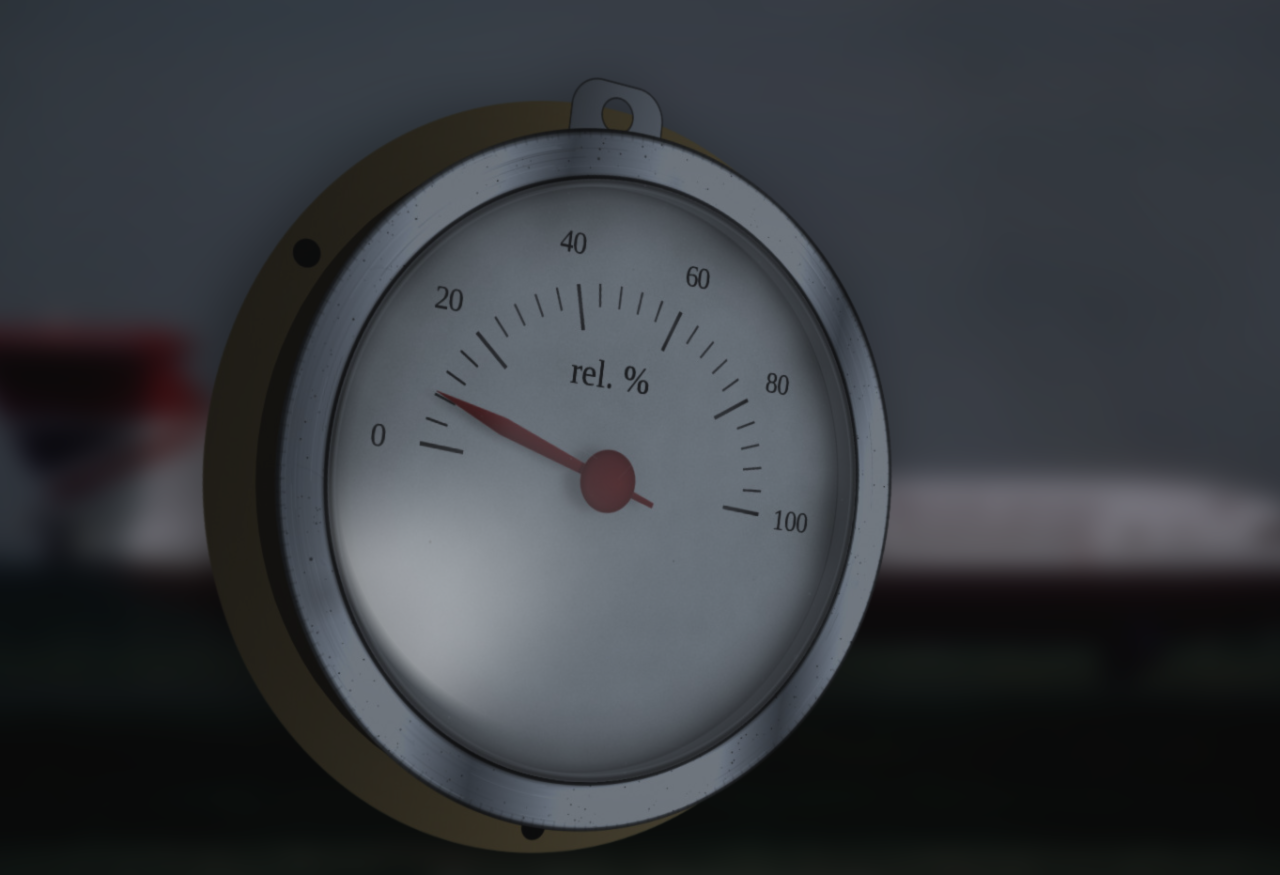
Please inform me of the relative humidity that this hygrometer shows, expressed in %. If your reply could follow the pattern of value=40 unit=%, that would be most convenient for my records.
value=8 unit=%
